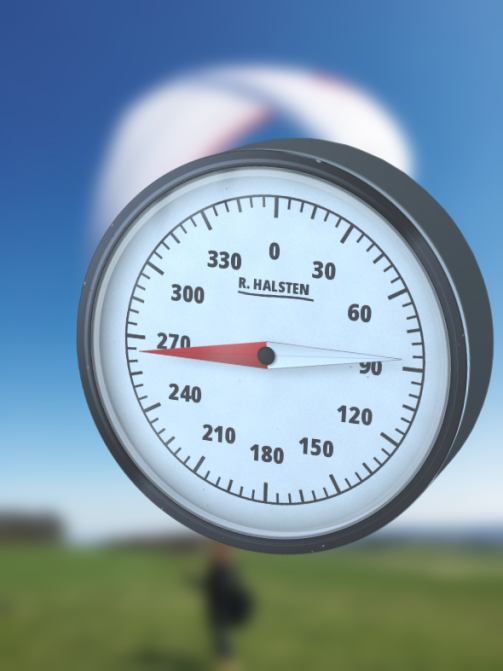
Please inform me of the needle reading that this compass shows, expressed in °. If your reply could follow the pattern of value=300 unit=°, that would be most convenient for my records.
value=265 unit=°
